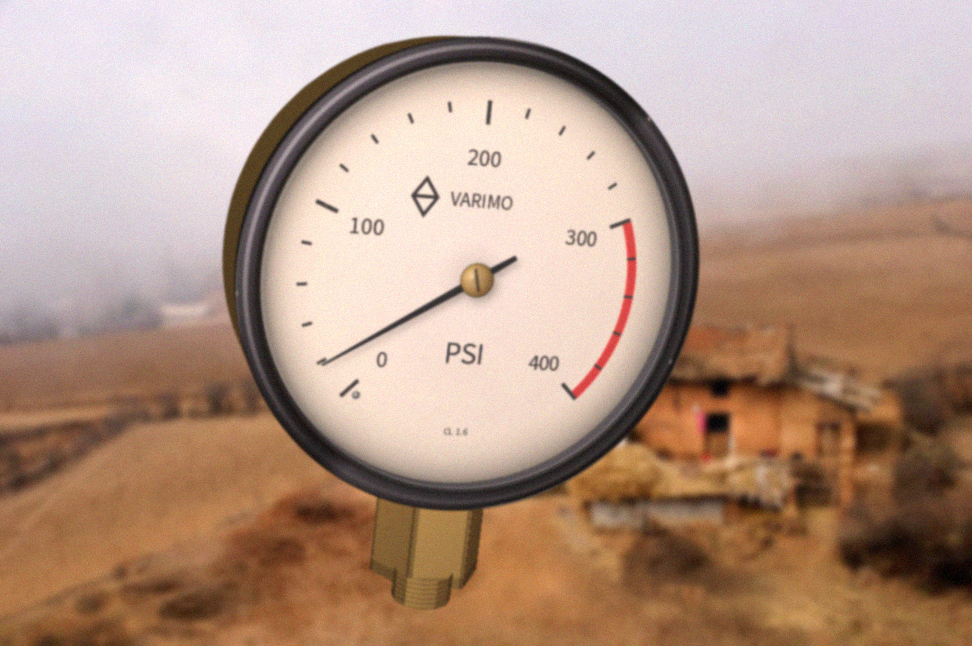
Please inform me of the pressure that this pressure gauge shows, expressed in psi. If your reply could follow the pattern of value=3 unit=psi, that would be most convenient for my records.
value=20 unit=psi
